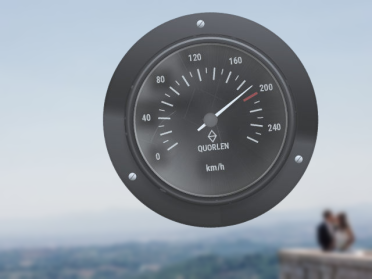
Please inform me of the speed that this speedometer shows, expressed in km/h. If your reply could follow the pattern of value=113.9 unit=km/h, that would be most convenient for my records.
value=190 unit=km/h
